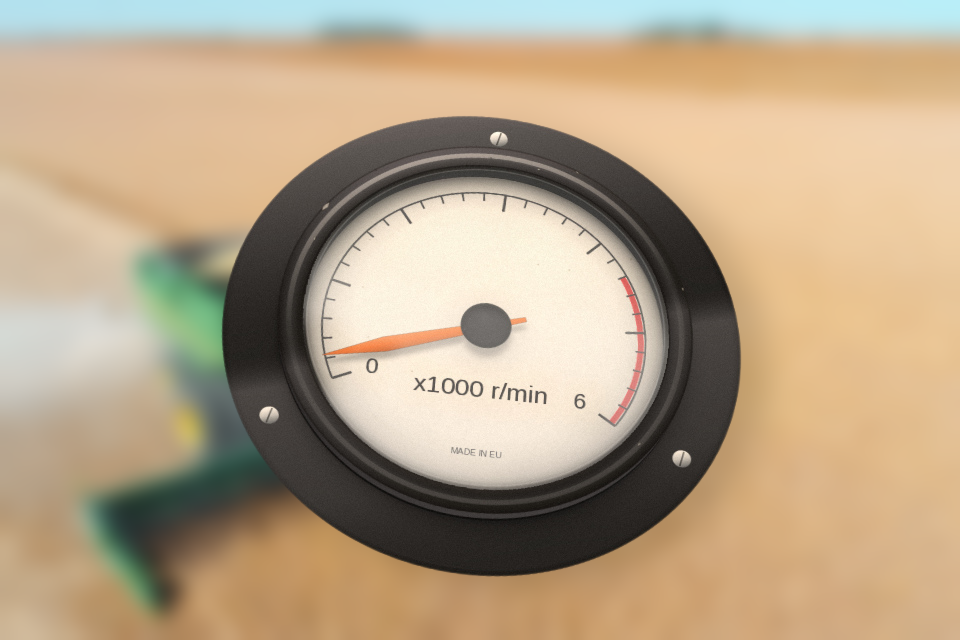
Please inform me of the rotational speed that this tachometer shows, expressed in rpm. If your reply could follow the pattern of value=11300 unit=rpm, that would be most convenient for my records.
value=200 unit=rpm
